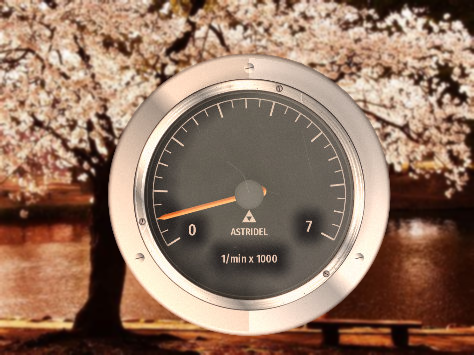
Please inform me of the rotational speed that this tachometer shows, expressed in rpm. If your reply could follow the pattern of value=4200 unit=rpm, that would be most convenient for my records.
value=500 unit=rpm
